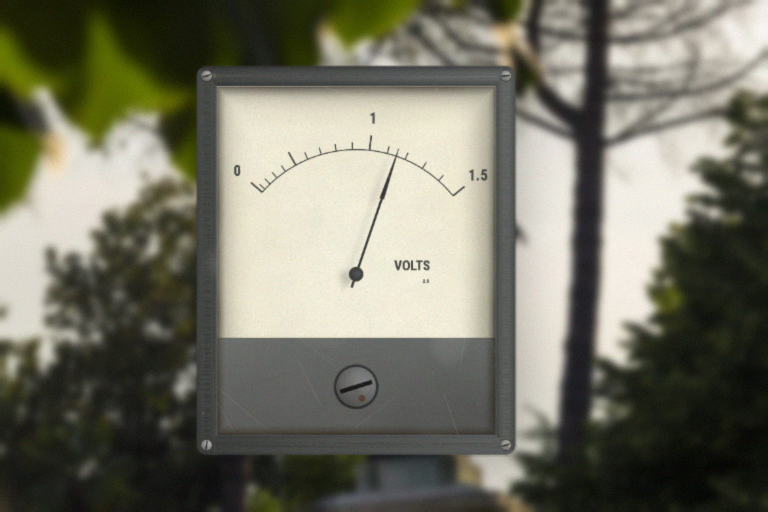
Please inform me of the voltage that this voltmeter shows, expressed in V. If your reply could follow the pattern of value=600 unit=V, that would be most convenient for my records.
value=1.15 unit=V
